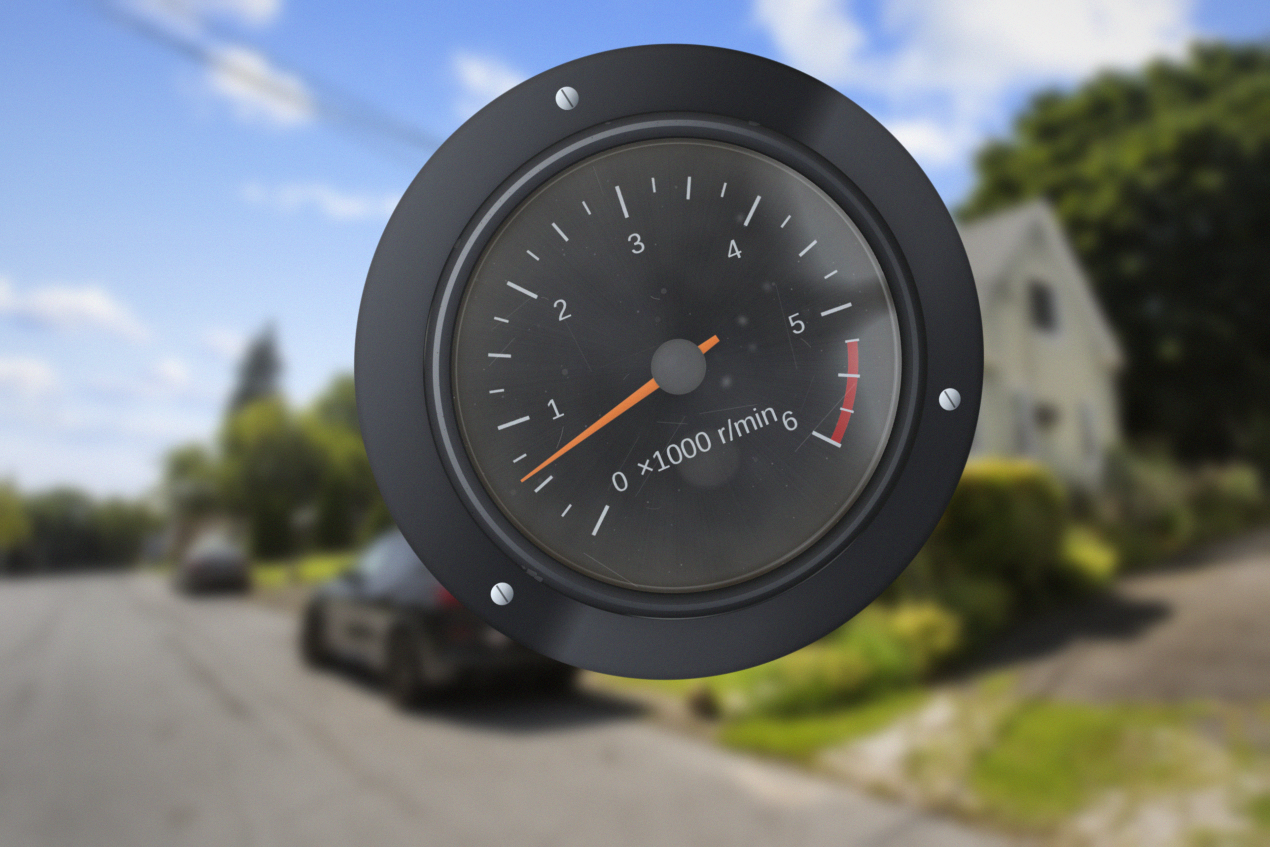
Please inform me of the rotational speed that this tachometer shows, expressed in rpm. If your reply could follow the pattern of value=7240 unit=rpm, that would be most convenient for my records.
value=625 unit=rpm
